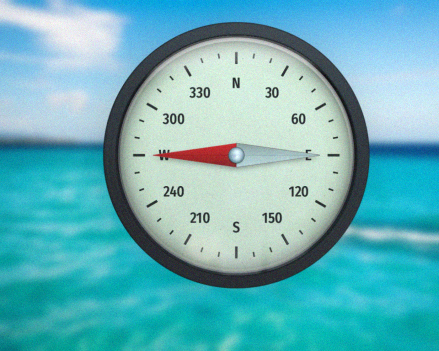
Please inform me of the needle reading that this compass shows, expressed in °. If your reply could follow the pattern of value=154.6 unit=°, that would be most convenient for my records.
value=270 unit=°
